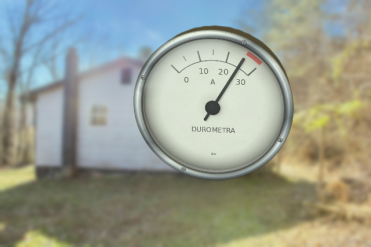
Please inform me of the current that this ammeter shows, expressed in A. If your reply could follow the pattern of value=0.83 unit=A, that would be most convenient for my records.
value=25 unit=A
